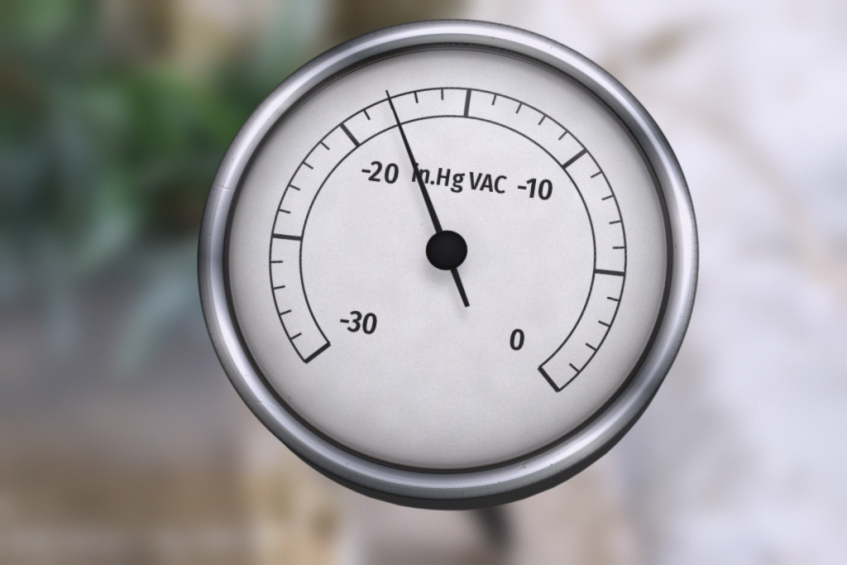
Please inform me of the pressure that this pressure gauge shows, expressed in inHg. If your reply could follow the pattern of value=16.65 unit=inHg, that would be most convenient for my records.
value=-18 unit=inHg
